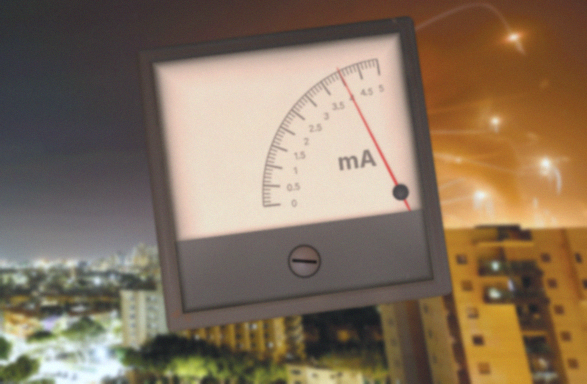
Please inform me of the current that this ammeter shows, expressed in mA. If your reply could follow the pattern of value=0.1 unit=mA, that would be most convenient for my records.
value=4 unit=mA
